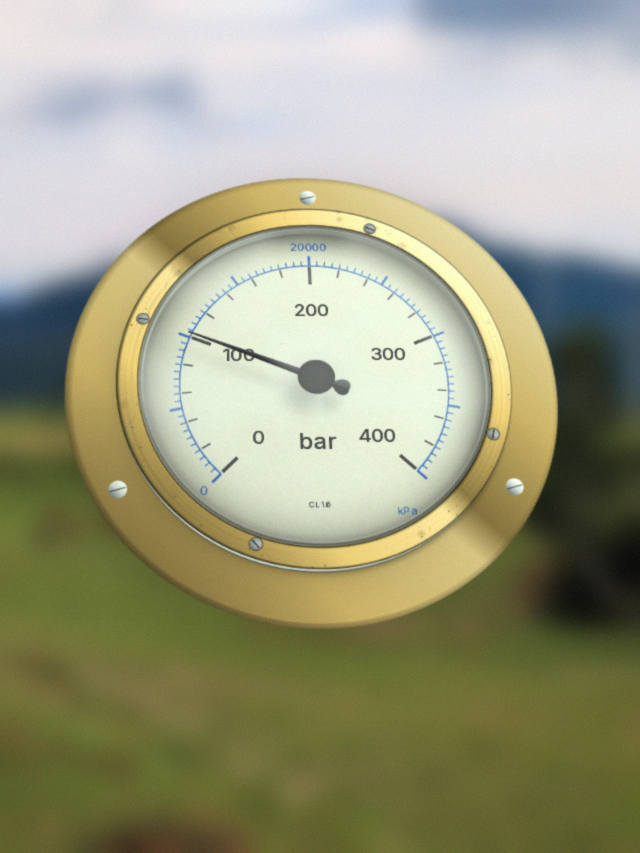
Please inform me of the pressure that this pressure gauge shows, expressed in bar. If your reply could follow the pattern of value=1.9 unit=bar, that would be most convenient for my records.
value=100 unit=bar
